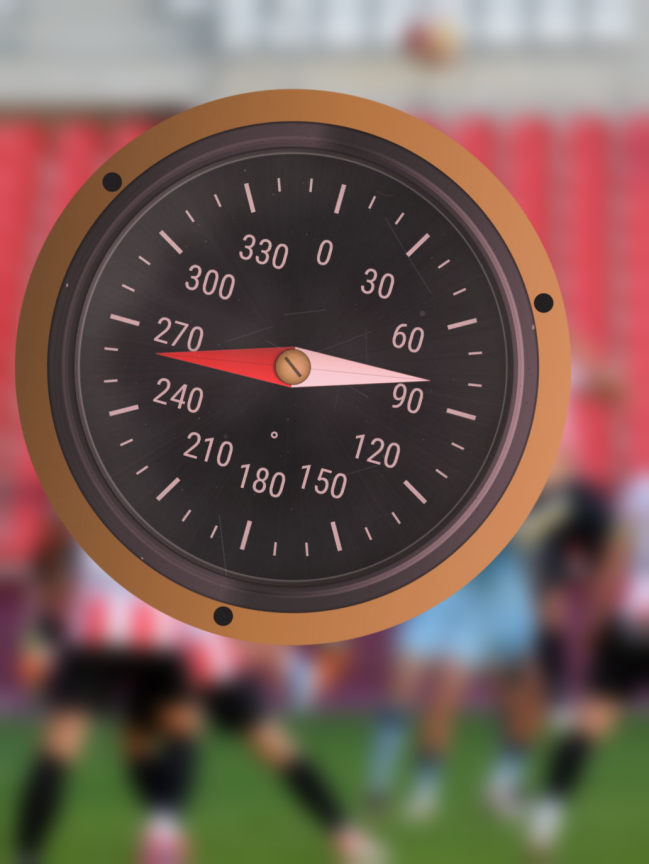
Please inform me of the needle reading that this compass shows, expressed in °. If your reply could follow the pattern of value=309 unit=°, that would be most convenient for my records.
value=260 unit=°
